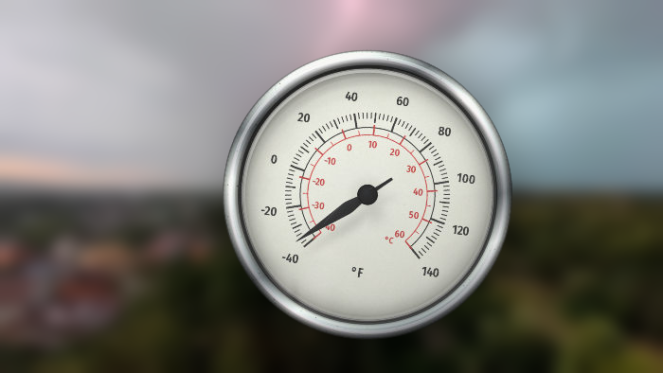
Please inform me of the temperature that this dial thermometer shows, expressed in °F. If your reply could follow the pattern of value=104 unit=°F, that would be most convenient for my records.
value=-36 unit=°F
